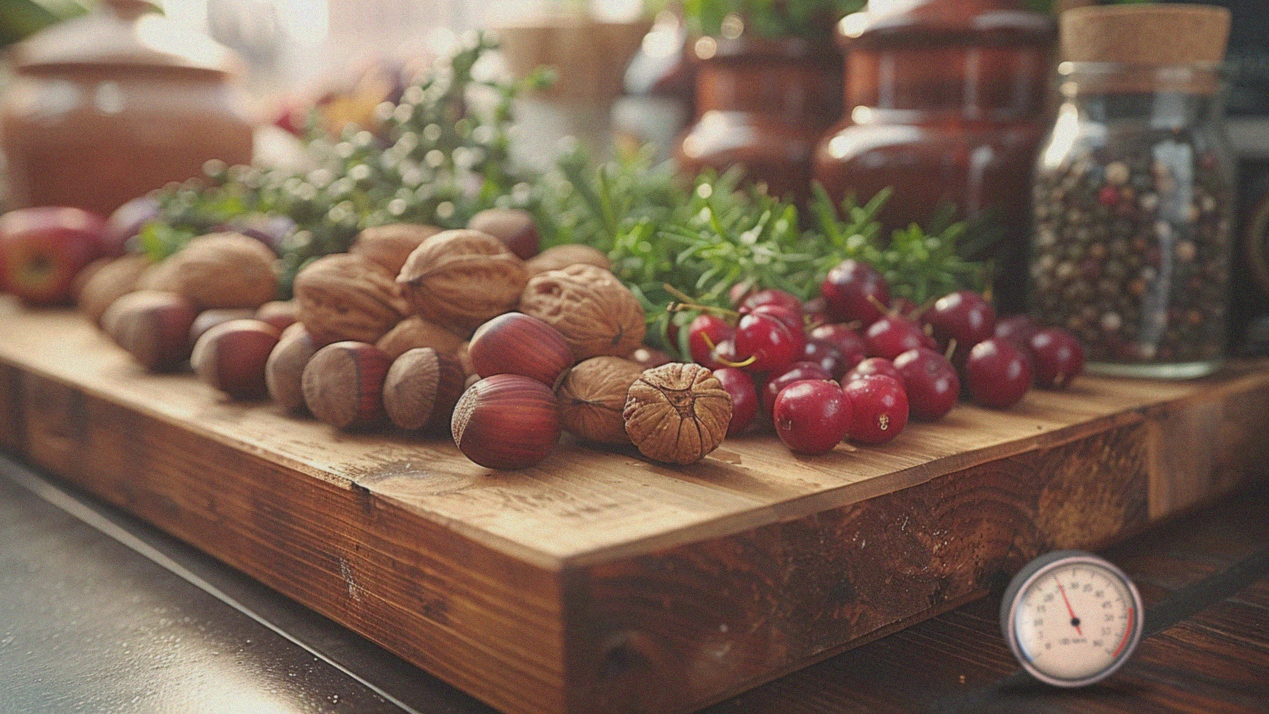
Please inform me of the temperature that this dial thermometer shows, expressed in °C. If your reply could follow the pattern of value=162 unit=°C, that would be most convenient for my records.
value=25 unit=°C
